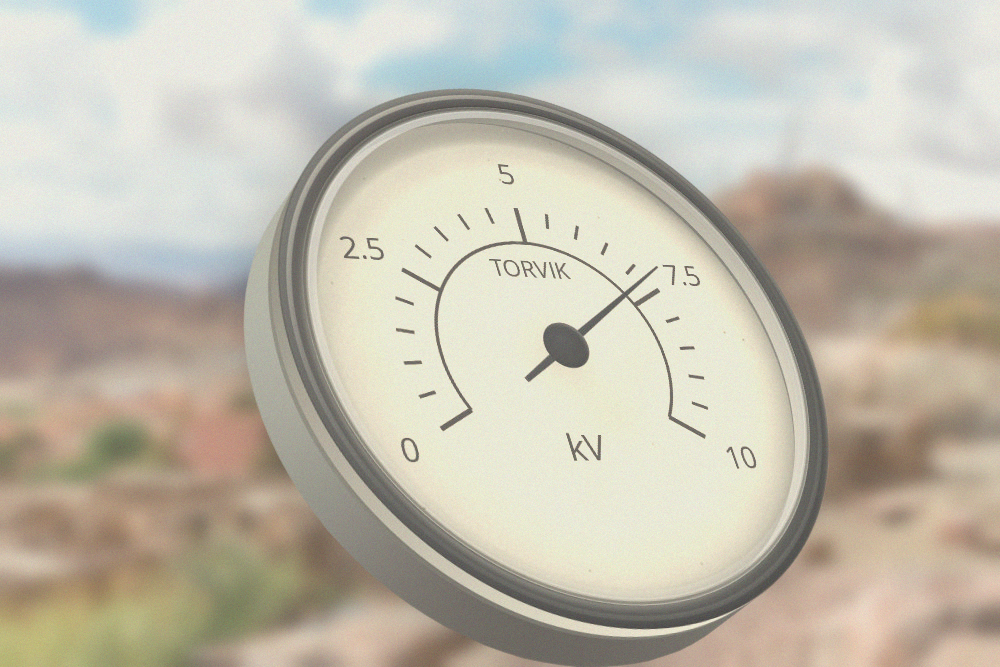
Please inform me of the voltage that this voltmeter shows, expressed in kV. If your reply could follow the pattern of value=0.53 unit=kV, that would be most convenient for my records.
value=7.25 unit=kV
